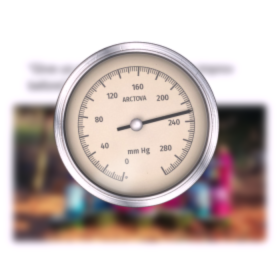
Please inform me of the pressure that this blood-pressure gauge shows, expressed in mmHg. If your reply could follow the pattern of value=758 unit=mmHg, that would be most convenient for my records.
value=230 unit=mmHg
